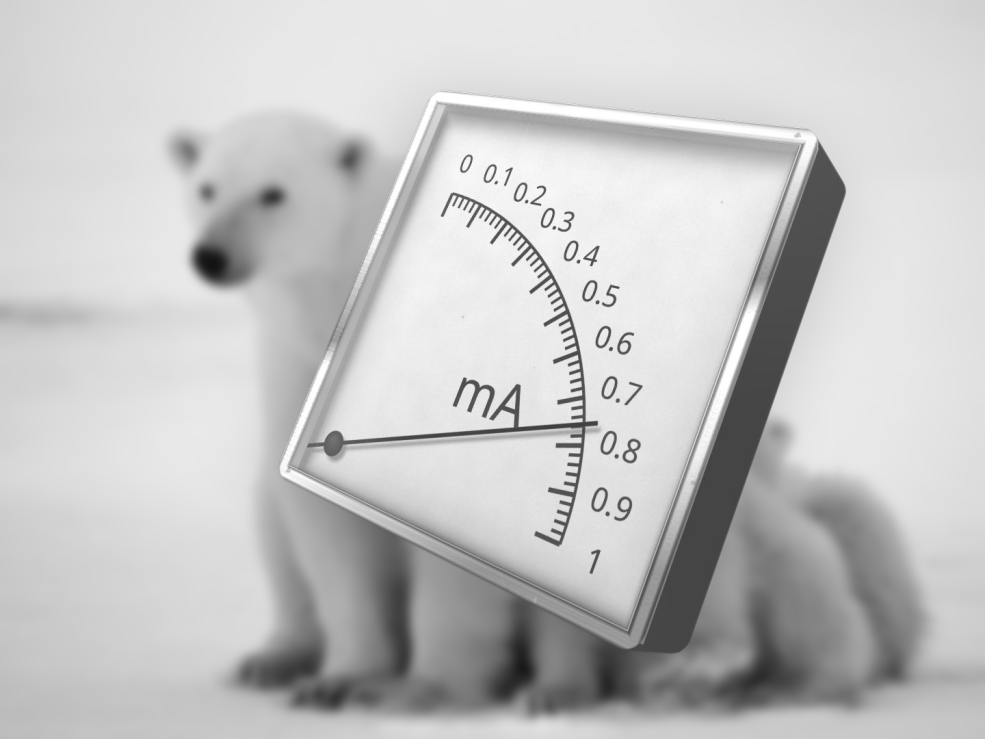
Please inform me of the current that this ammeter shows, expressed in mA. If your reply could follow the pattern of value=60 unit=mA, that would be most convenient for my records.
value=0.76 unit=mA
